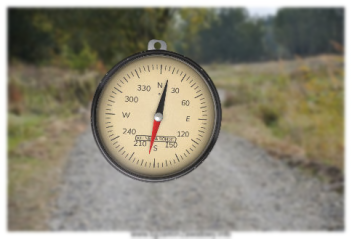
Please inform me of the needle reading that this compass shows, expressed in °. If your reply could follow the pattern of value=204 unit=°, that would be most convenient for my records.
value=190 unit=°
